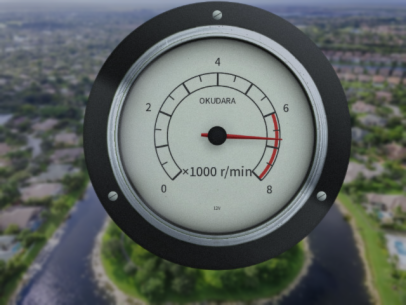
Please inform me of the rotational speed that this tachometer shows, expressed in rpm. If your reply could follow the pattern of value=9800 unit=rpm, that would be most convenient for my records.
value=6750 unit=rpm
